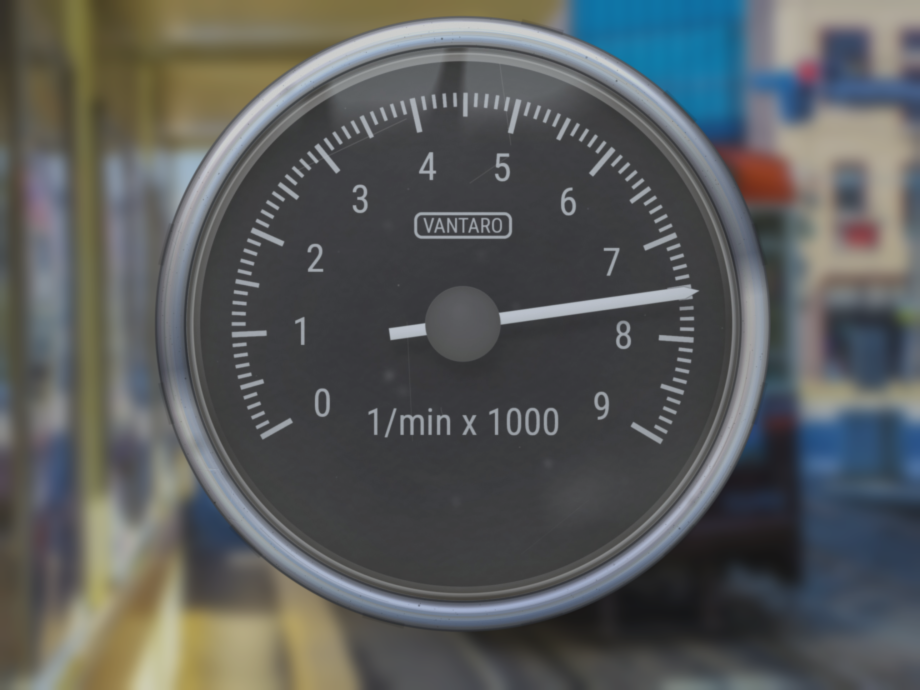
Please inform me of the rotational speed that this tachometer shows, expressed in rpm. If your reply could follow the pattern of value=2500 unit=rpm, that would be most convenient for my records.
value=7550 unit=rpm
